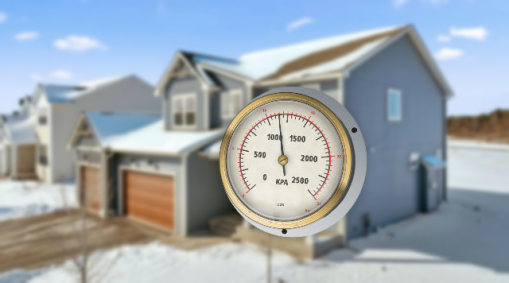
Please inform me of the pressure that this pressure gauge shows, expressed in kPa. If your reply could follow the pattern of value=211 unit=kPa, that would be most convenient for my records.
value=1150 unit=kPa
